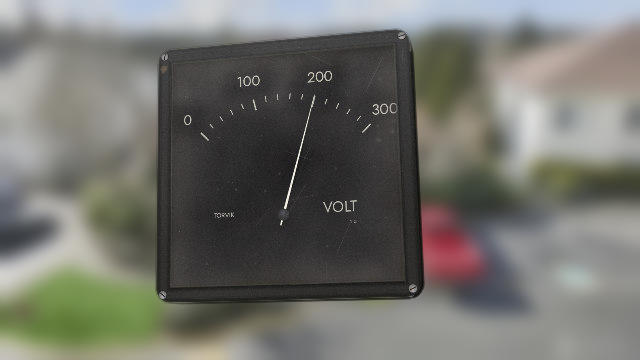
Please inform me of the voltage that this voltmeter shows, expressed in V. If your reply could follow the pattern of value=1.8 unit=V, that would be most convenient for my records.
value=200 unit=V
